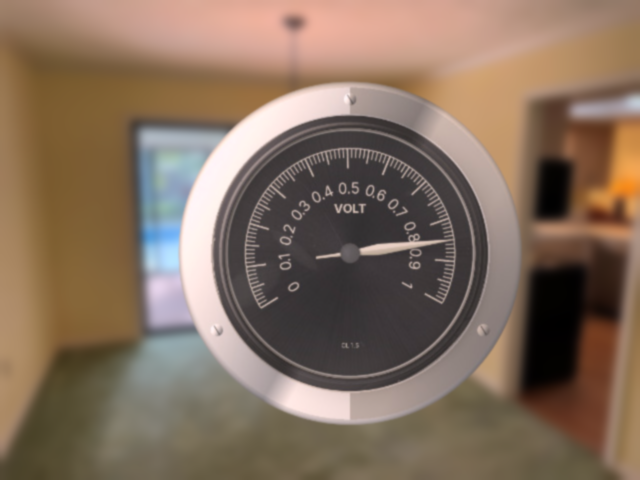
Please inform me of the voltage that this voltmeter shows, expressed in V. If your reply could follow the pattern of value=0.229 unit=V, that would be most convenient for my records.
value=0.85 unit=V
